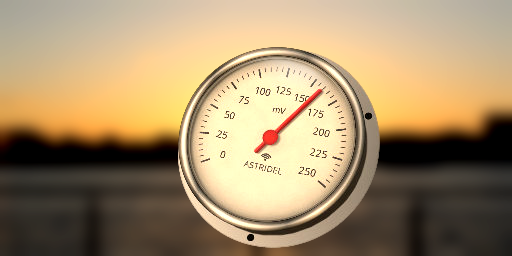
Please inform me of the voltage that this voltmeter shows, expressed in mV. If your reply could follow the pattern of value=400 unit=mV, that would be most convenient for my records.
value=160 unit=mV
